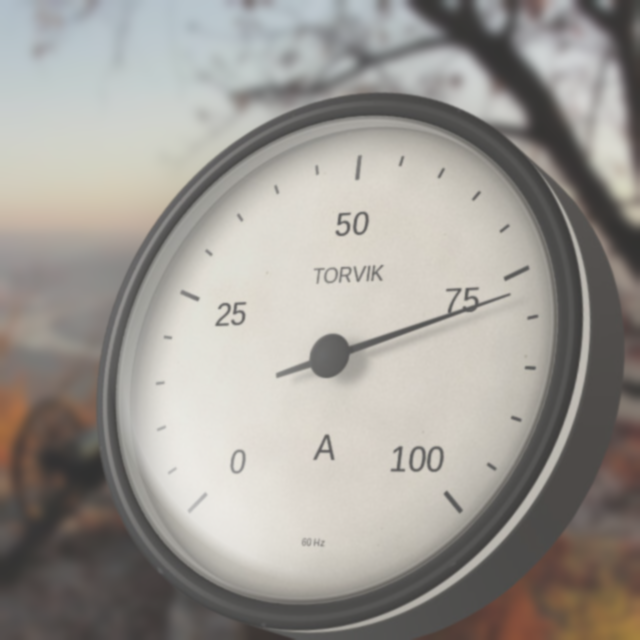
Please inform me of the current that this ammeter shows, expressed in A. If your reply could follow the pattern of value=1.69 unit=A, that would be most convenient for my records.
value=77.5 unit=A
